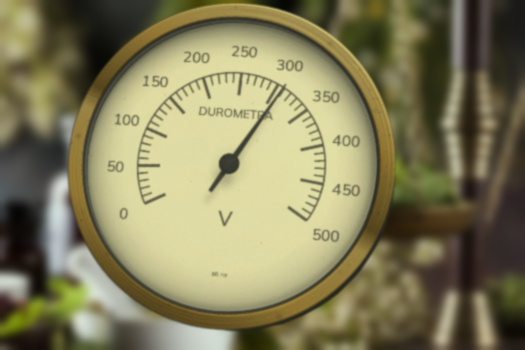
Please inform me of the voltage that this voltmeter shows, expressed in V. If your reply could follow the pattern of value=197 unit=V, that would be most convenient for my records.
value=310 unit=V
